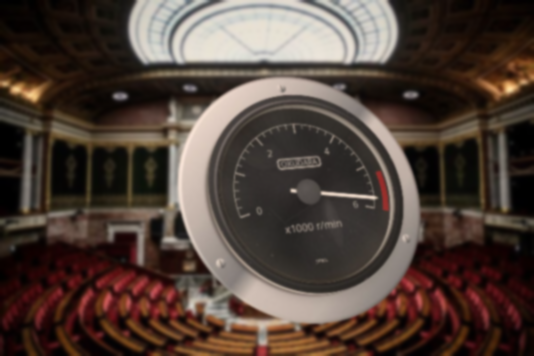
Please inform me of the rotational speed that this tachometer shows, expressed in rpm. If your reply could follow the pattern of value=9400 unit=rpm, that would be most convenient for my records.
value=5800 unit=rpm
